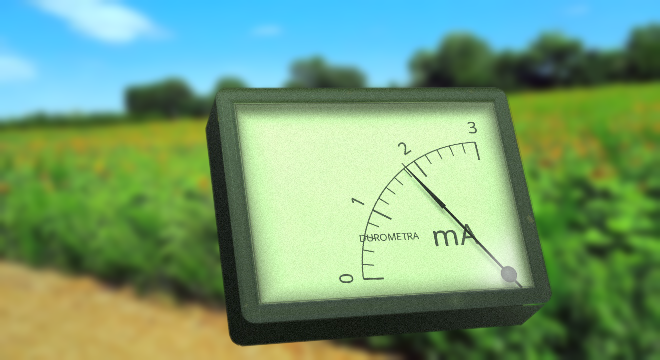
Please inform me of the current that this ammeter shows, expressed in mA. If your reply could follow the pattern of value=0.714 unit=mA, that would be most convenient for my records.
value=1.8 unit=mA
